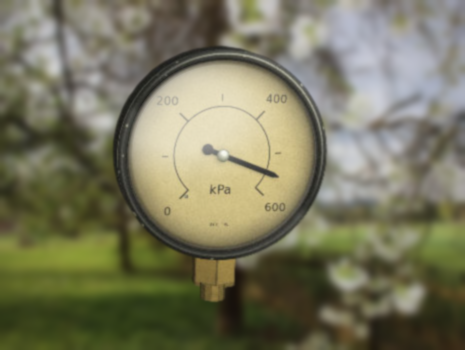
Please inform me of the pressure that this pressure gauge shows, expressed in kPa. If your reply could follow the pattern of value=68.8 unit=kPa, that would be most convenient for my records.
value=550 unit=kPa
